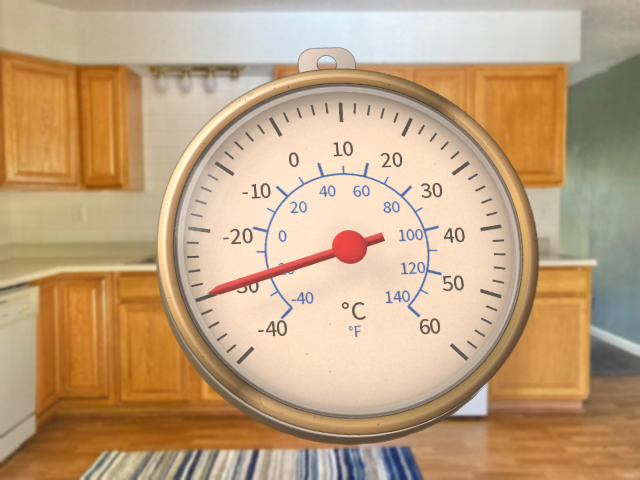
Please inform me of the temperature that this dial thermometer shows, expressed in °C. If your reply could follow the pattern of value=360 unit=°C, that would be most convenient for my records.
value=-30 unit=°C
